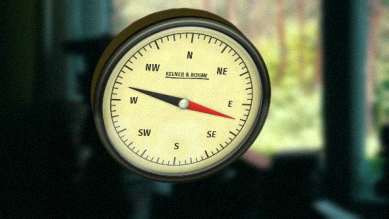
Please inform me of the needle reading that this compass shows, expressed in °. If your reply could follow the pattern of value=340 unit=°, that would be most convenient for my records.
value=105 unit=°
